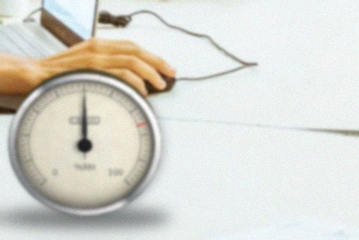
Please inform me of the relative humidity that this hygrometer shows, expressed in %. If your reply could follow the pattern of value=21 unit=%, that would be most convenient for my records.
value=50 unit=%
